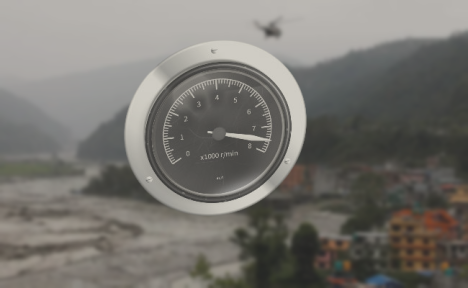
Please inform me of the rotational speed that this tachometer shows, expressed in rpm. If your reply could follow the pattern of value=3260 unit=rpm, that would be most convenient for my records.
value=7500 unit=rpm
